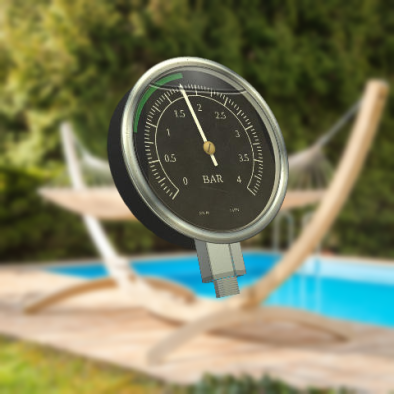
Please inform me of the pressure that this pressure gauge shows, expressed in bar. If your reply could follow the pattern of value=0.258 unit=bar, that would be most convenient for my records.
value=1.75 unit=bar
